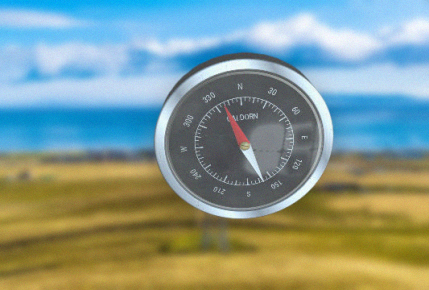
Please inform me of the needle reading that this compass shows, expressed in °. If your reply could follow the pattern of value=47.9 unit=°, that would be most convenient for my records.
value=340 unit=°
